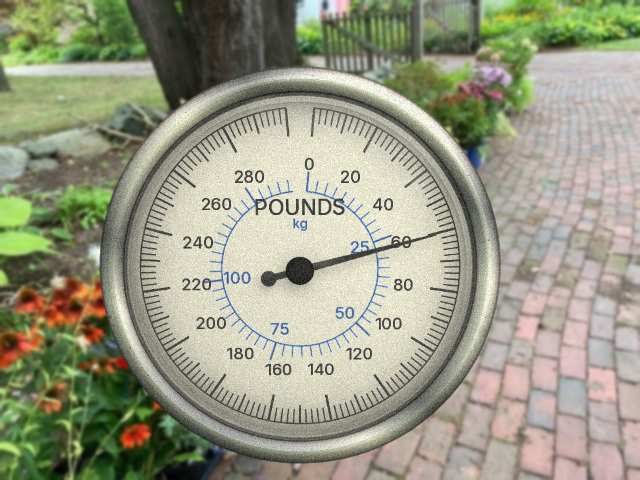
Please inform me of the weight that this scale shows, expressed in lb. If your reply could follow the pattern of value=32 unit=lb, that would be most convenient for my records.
value=60 unit=lb
